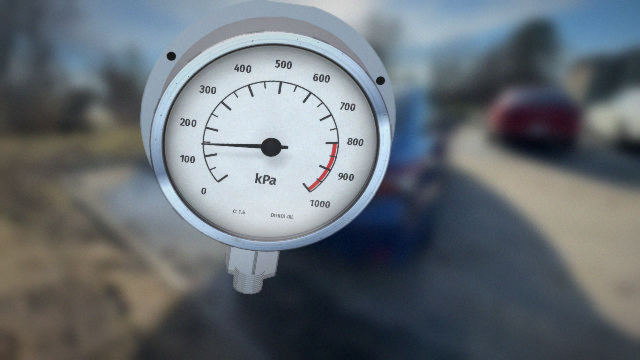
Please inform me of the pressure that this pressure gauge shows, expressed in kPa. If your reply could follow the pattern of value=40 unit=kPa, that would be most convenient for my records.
value=150 unit=kPa
